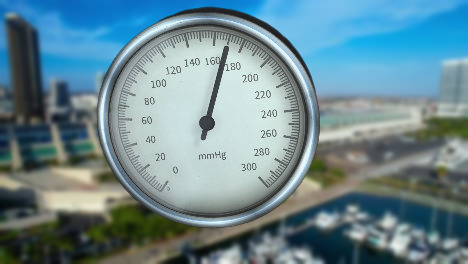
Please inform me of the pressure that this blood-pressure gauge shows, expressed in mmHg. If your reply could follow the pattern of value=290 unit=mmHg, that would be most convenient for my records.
value=170 unit=mmHg
